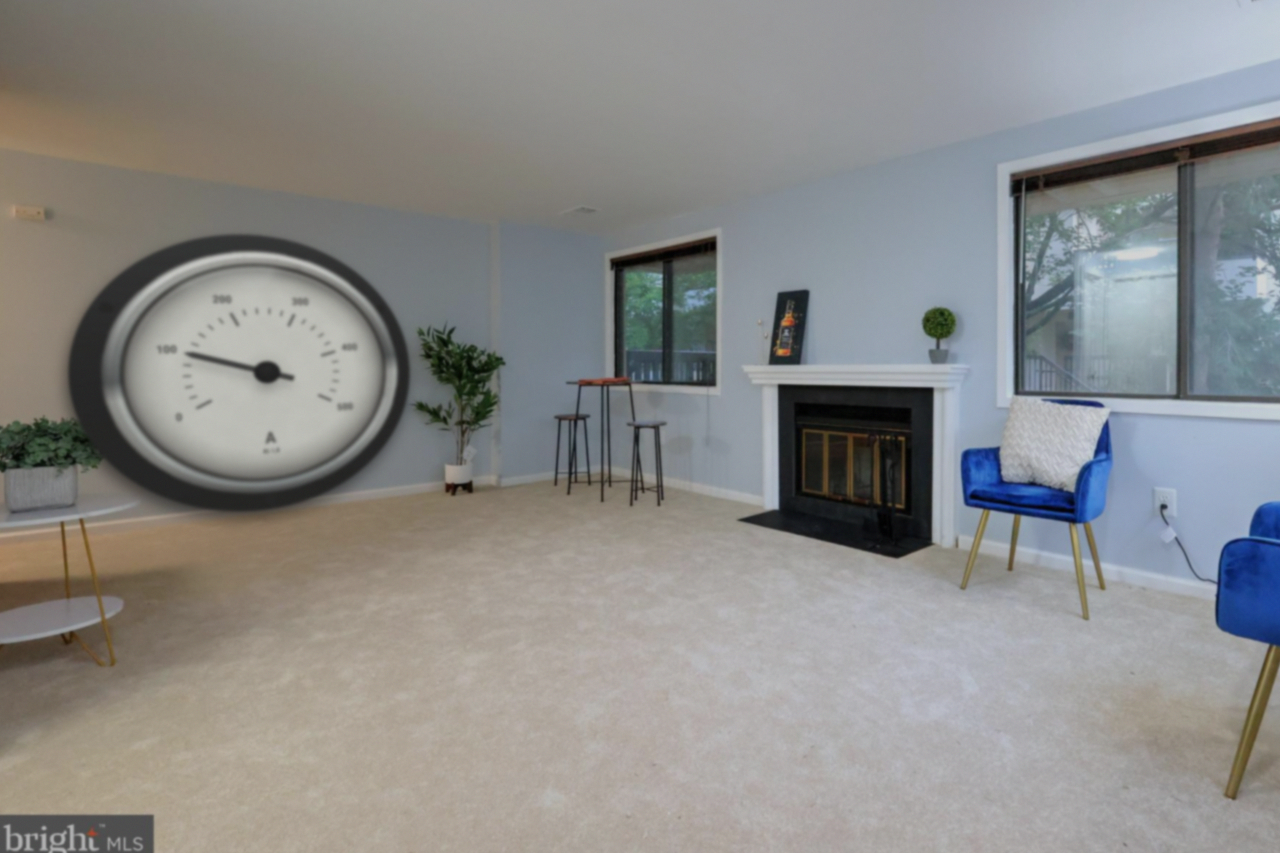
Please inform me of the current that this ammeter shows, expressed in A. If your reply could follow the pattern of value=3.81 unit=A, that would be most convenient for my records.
value=100 unit=A
